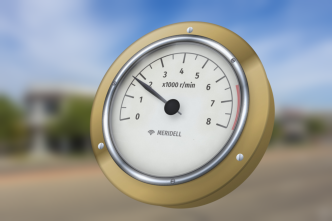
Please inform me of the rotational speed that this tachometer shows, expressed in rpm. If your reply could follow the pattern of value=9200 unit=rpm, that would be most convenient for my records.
value=1750 unit=rpm
